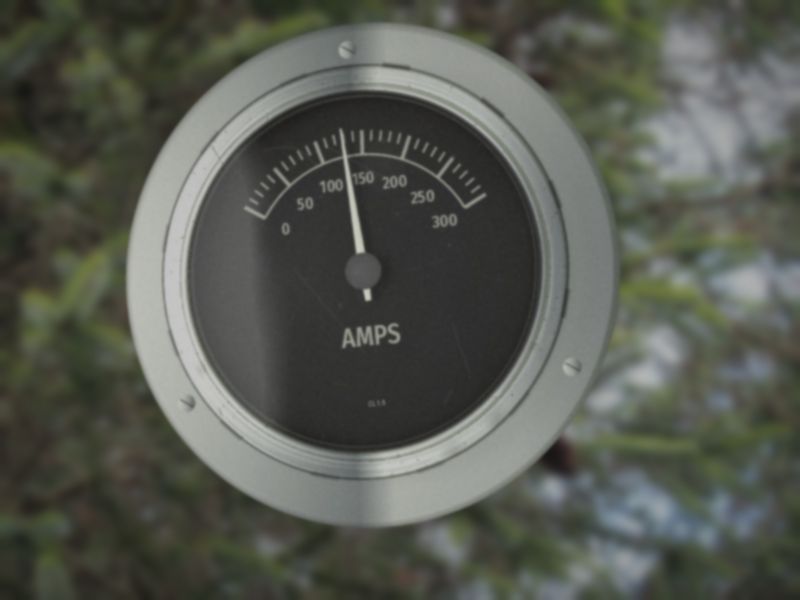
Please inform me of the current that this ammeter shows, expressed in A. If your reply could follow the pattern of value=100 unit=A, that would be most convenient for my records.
value=130 unit=A
